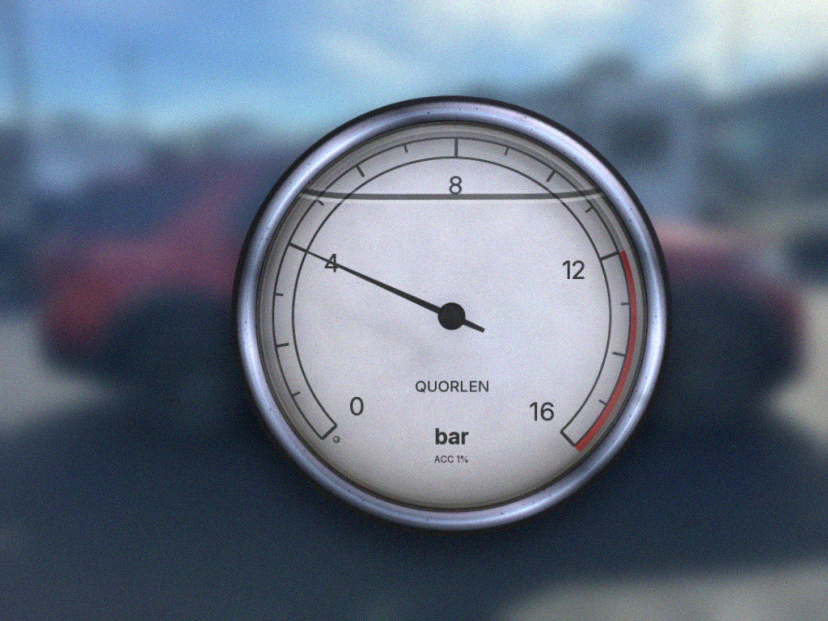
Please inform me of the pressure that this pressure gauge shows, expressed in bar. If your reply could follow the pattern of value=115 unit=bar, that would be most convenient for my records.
value=4 unit=bar
